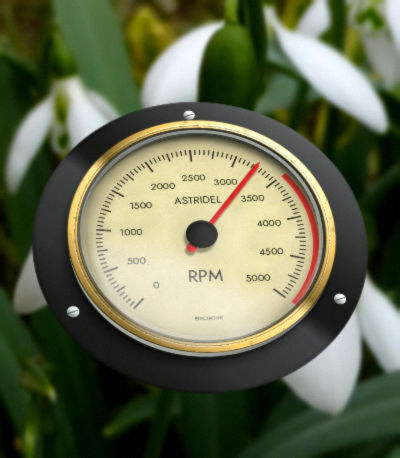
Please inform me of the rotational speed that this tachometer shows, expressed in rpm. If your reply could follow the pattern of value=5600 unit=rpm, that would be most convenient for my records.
value=3250 unit=rpm
